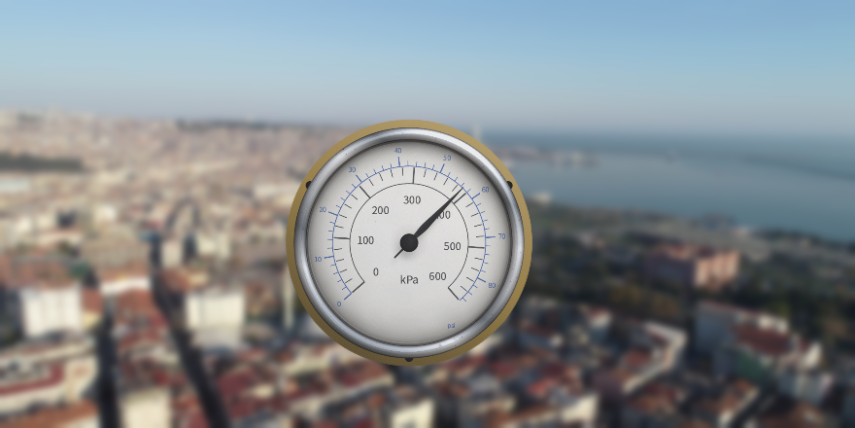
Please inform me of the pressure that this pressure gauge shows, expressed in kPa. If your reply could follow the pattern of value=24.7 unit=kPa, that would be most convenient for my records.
value=390 unit=kPa
